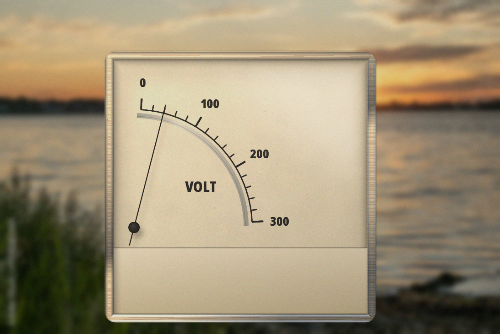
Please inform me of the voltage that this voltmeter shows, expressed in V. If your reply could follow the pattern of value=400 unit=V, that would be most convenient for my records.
value=40 unit=V
